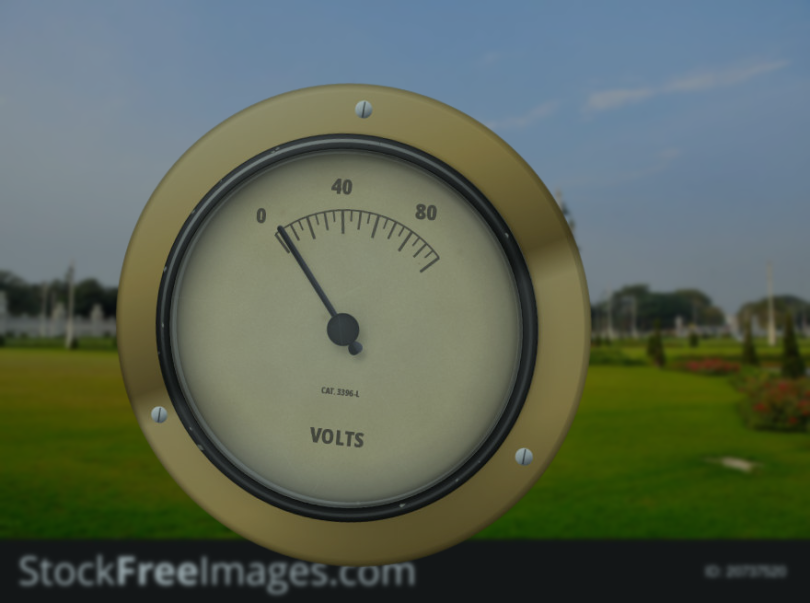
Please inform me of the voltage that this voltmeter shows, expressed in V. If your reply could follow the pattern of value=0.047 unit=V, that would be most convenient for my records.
value=5 unit=V
